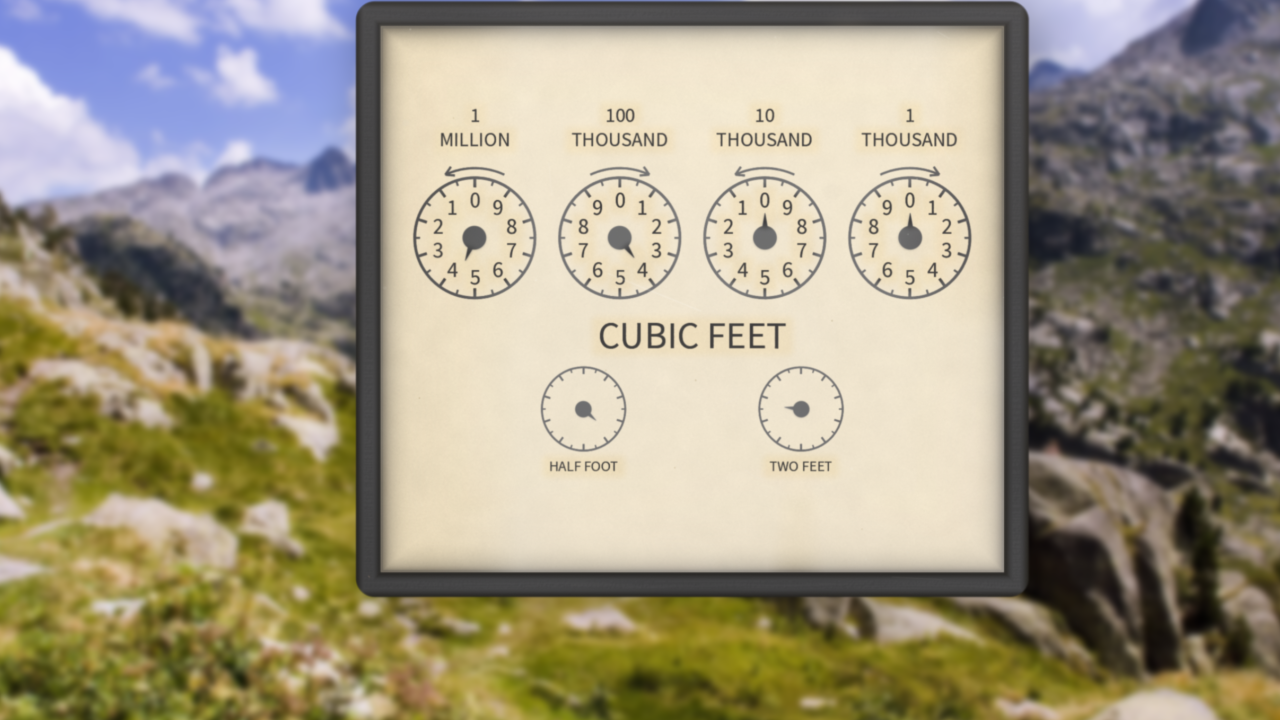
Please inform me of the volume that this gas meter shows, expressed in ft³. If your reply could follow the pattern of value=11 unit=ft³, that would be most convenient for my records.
value=440000 unit=ft³
